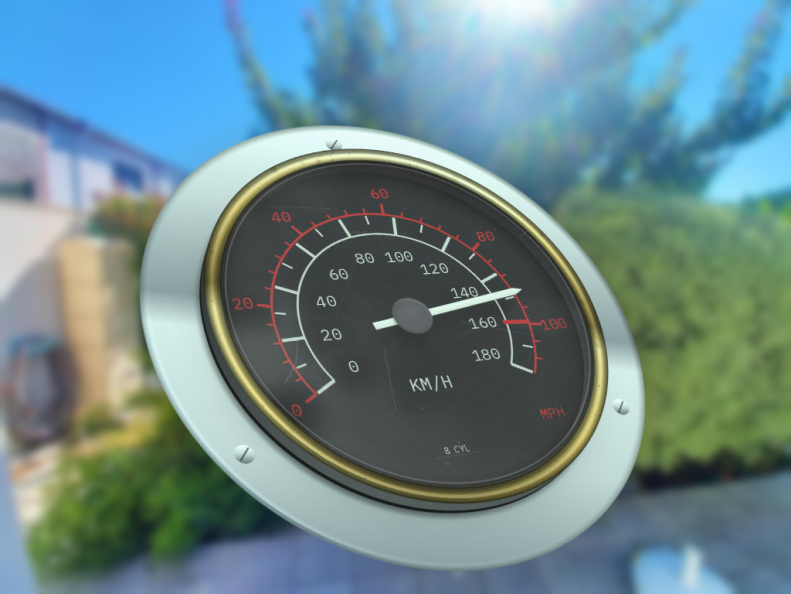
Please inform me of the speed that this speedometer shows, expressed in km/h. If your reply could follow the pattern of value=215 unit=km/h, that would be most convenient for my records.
value=150 unit=km/h
